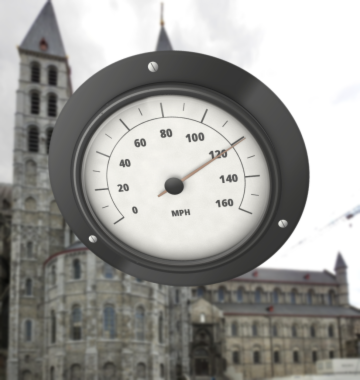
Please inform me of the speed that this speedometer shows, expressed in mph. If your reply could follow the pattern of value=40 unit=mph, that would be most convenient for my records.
value=120 unit=mph
